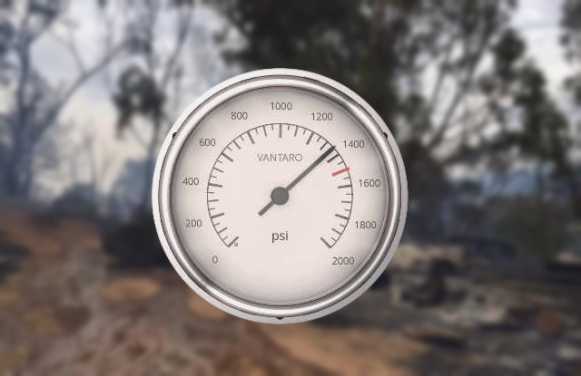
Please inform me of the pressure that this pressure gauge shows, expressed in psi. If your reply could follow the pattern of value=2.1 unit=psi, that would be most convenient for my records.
value=1350 unit=psi
